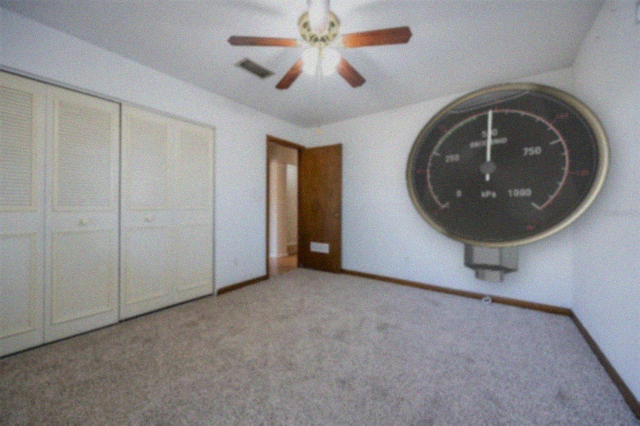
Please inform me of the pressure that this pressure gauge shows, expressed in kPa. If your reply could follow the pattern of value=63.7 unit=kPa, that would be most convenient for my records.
value=500 unit=kPa
